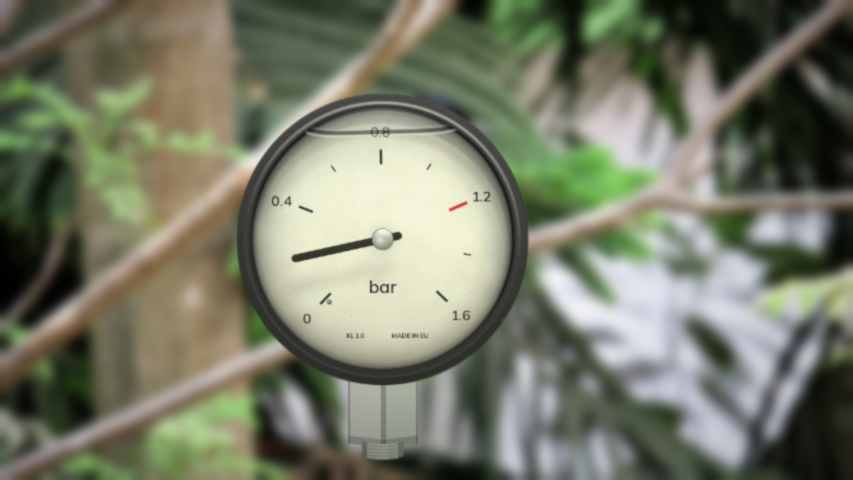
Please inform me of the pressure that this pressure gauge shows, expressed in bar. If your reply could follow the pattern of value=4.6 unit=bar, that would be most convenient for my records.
value=0.2 unit=bar
